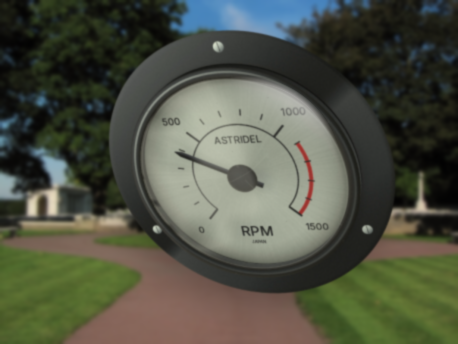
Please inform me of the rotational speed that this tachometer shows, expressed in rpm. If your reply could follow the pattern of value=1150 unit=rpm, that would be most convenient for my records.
value=400 unit=rpm
